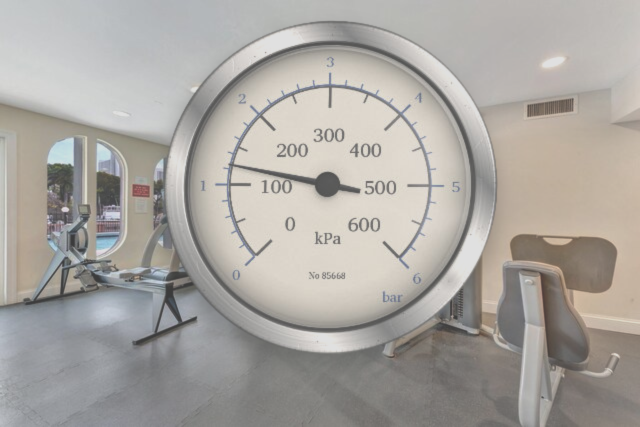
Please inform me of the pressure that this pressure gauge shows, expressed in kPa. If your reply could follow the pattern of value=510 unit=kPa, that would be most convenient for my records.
value=125 unit=kPa
